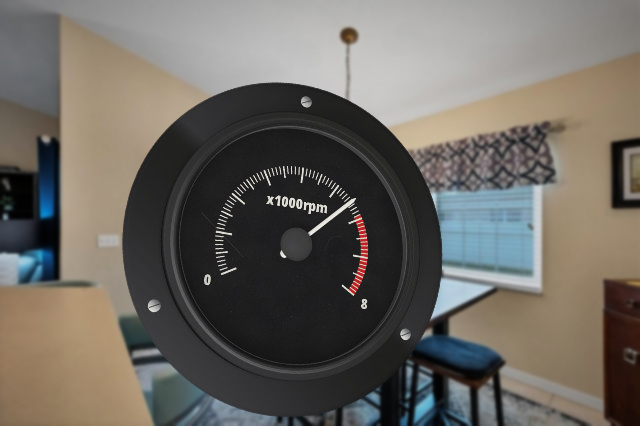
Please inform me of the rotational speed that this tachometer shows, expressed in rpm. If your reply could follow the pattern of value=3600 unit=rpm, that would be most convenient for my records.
value=5500 unit=rpm
